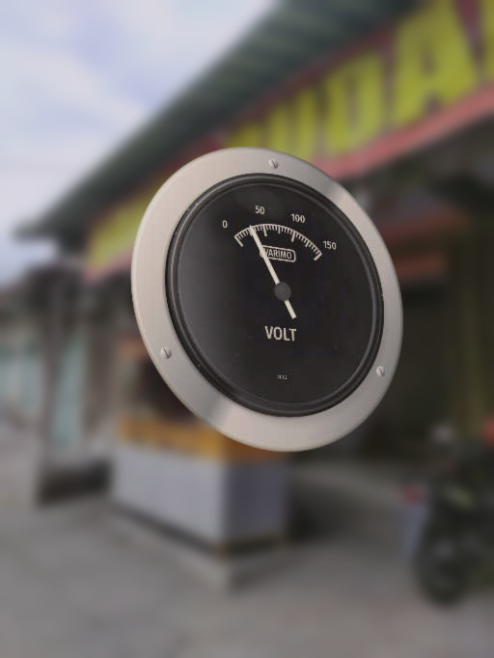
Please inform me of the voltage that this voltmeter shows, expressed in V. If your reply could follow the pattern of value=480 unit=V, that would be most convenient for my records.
value=25 unit=V
